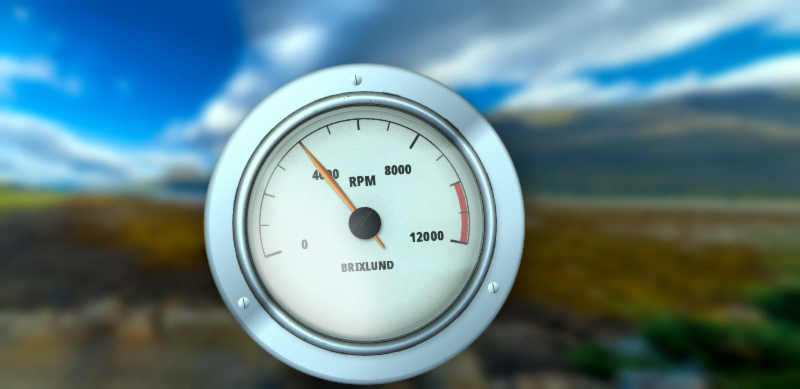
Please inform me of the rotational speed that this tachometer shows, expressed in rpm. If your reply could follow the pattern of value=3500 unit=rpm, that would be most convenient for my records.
value=4000 unit=rpm
